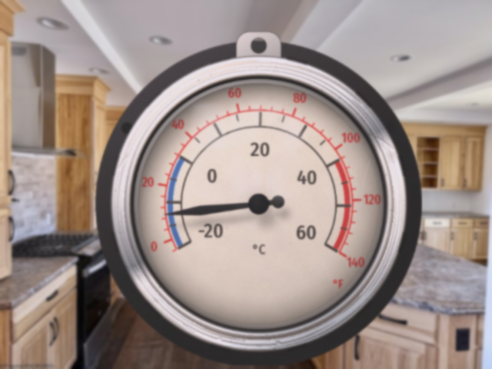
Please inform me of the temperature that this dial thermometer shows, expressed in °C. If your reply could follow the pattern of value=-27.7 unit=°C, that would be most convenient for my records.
value=-12.5 unit=°C
